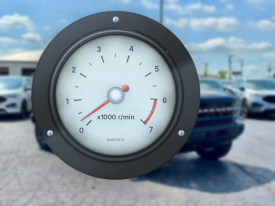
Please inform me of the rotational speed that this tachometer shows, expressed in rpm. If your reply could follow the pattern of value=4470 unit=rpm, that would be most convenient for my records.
value=250 unit=rpm
